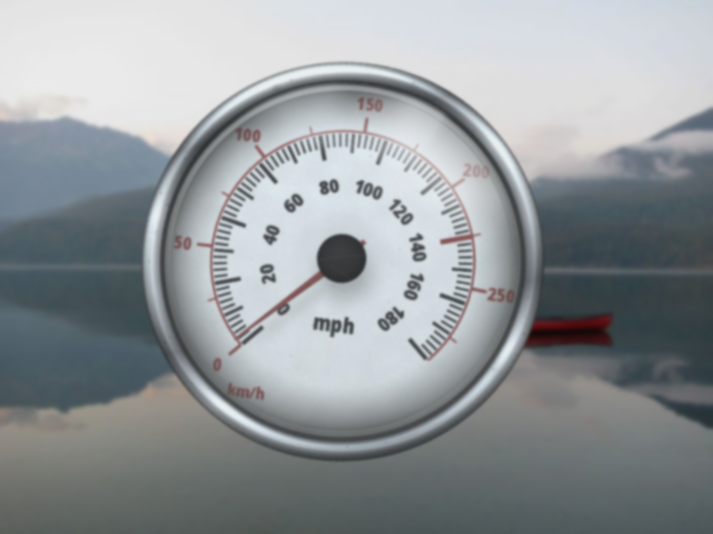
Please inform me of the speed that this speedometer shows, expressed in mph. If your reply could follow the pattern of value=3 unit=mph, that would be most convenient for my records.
value=2 unit=mph
